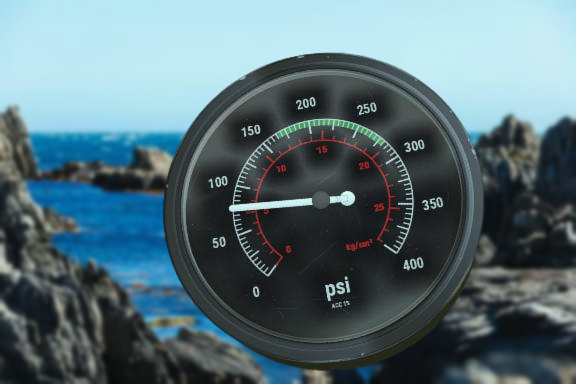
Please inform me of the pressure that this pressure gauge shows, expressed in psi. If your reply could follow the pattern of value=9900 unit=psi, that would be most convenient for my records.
value=75 unit=psi
